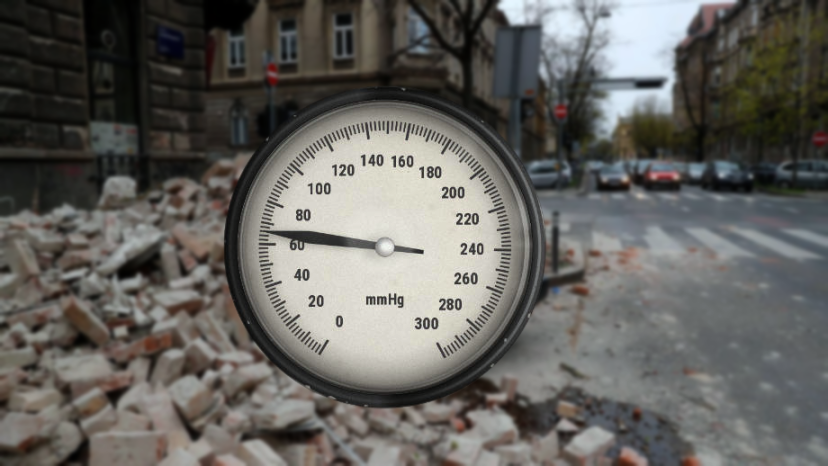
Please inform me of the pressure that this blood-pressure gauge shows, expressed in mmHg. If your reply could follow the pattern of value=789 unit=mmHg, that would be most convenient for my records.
value=66 unit=mmHg
